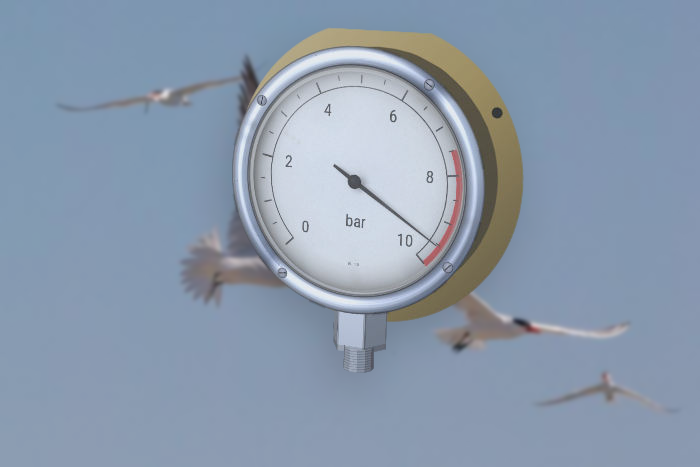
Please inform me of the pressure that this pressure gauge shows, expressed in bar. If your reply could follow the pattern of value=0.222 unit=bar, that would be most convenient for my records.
value=9.5 unit=bar
